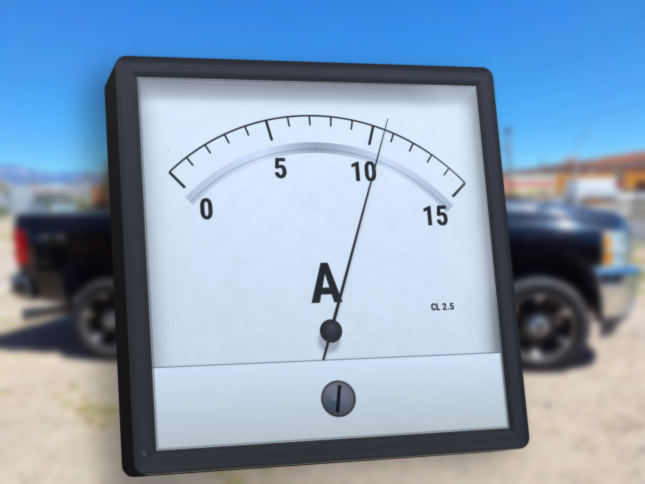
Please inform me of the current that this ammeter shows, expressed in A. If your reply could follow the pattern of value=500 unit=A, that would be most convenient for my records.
value=10.5 unit=A
